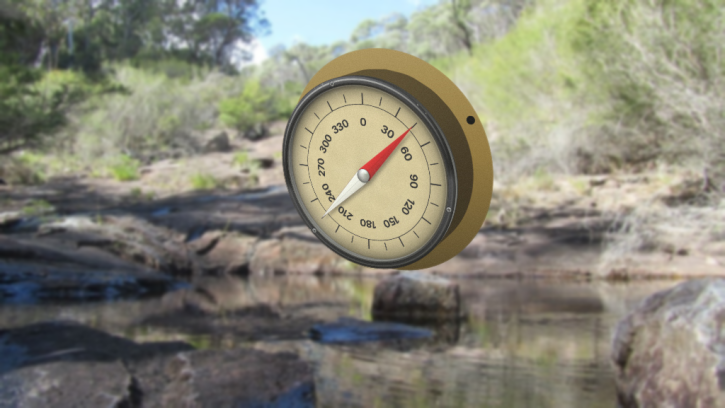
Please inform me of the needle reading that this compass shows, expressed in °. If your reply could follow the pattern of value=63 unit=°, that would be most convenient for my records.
value=45 unit=°
